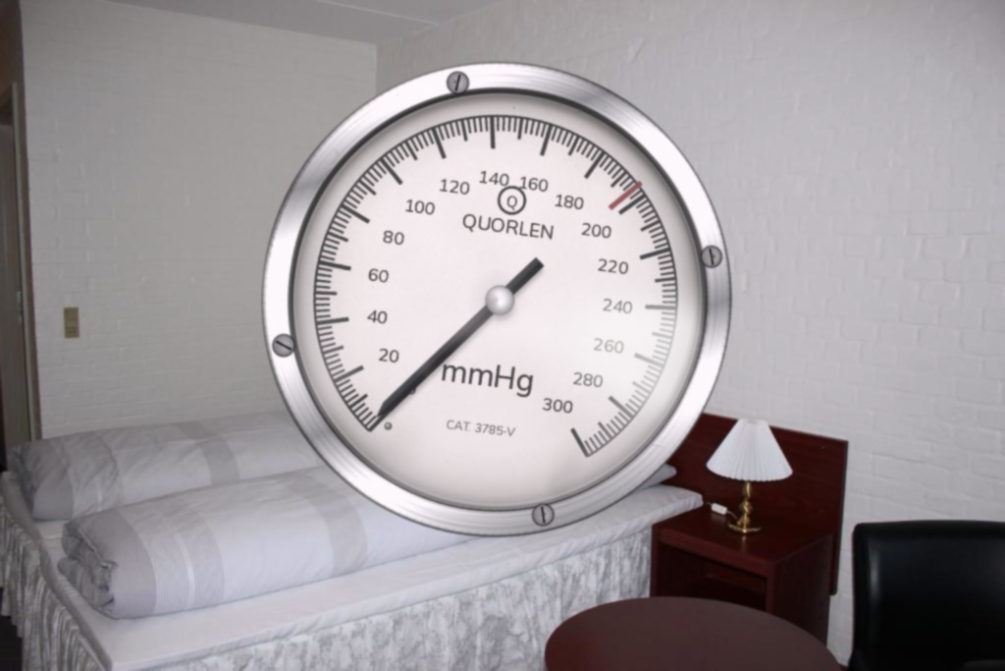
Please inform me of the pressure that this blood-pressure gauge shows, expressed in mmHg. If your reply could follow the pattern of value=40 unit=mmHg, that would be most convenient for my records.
value=2 unit=mmHg
